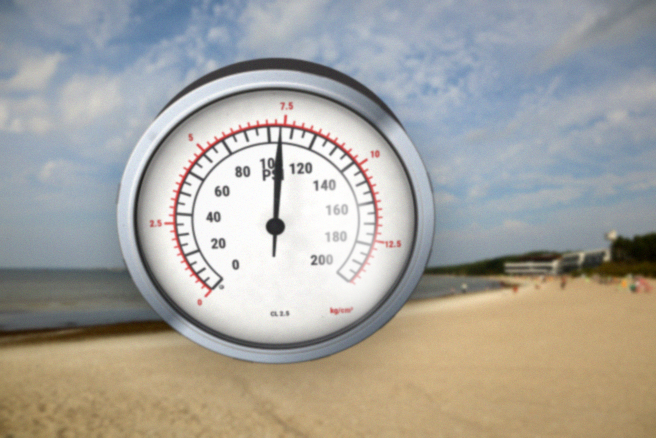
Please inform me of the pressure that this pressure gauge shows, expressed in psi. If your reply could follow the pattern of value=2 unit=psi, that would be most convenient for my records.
value=105 unit=psi
